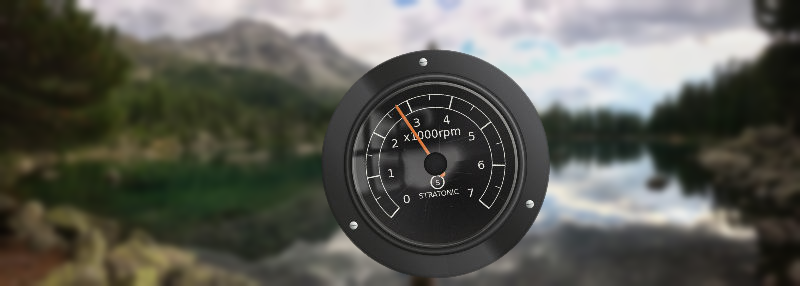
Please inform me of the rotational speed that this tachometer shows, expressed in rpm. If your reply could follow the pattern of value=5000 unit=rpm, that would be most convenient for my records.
value=2750 unit=rpm
